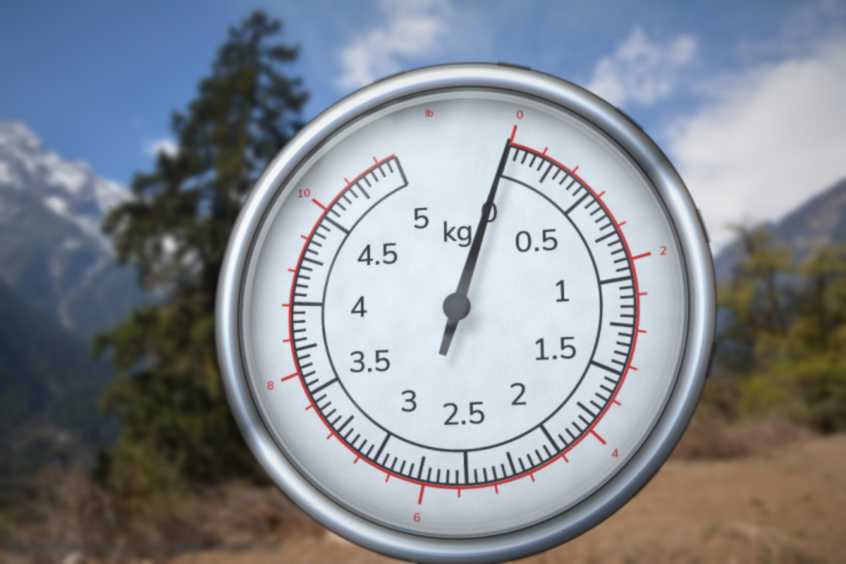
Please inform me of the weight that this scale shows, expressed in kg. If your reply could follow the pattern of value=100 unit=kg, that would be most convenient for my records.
value=0 unit=kg
